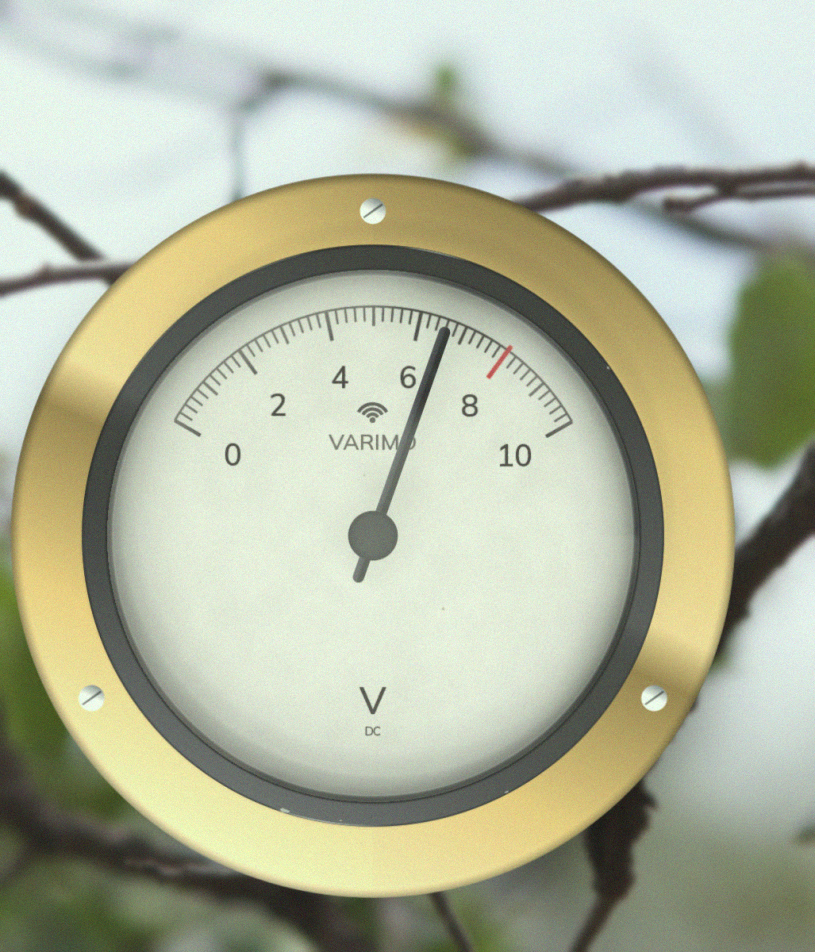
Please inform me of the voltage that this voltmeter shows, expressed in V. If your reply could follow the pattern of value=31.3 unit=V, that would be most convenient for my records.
value=6.6 unit=V
